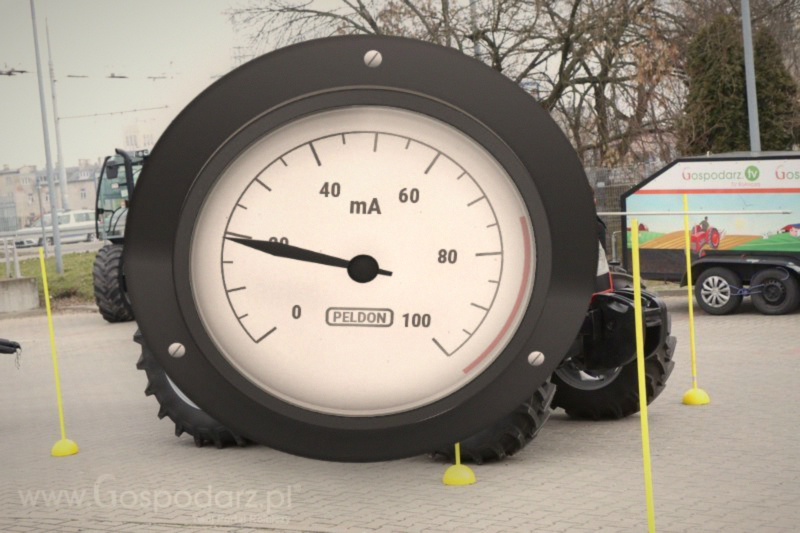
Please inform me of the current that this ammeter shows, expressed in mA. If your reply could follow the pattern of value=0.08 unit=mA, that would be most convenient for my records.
value=20 unit=mA
